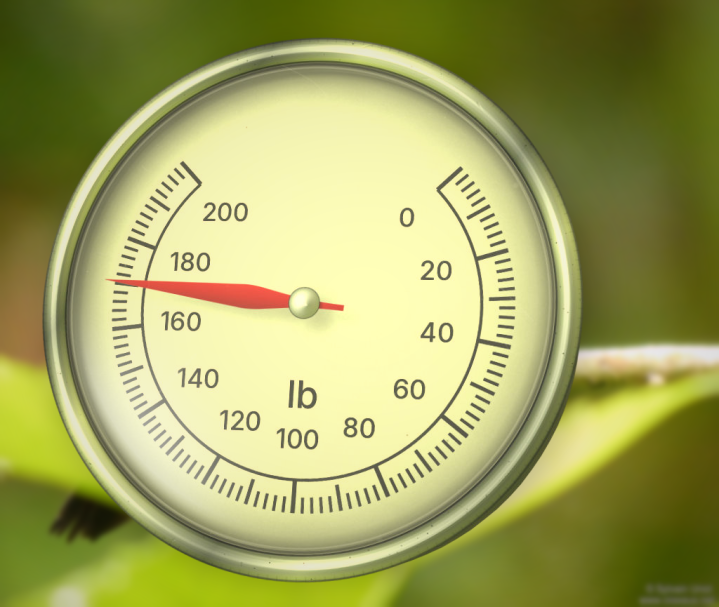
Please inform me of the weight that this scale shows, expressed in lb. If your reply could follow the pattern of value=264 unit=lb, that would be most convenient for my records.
value=170 unit=lb
